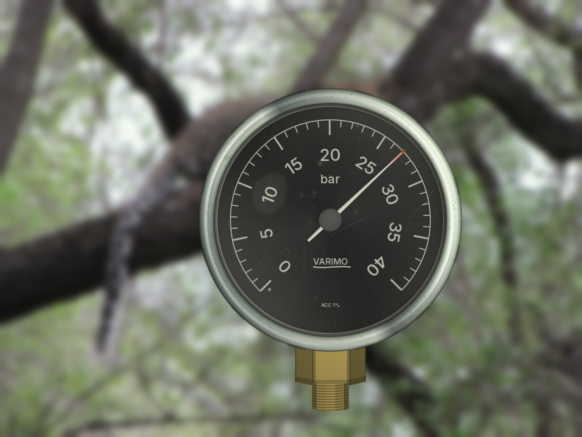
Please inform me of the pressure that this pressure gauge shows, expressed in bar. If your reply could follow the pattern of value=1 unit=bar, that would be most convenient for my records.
value=27 unit=bar
